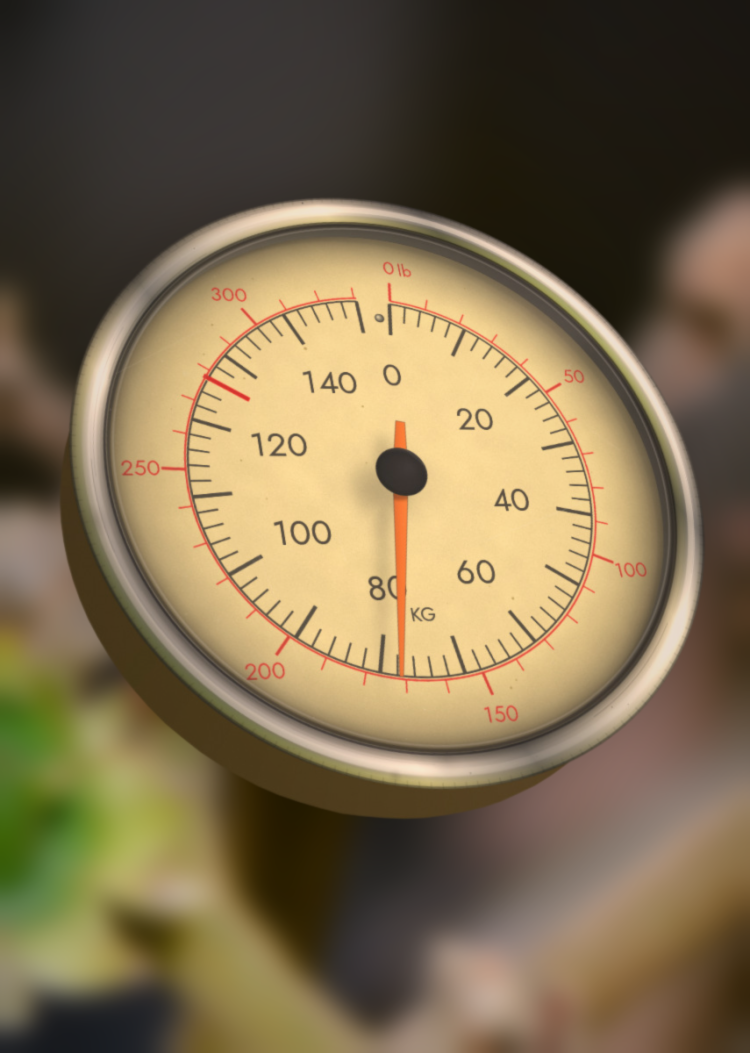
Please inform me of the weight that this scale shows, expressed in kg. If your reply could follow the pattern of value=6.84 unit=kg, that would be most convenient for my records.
value=78 unit=kg
